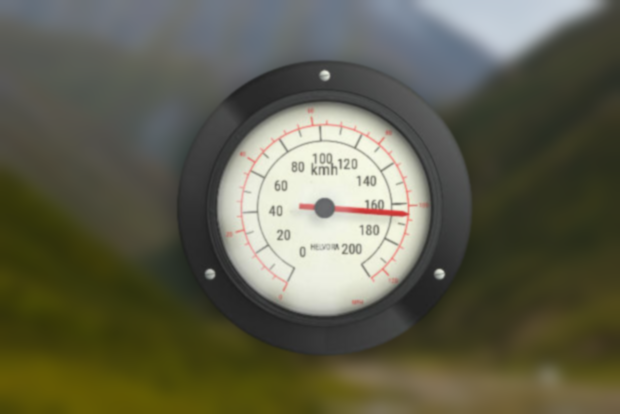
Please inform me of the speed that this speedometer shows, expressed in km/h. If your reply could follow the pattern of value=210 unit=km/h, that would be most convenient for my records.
value=165 unit=km/h
